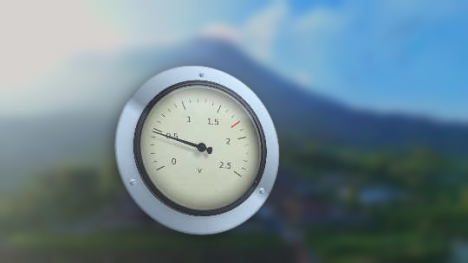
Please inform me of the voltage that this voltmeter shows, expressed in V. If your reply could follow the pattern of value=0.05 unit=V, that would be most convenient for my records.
value=0.45 unit=V
